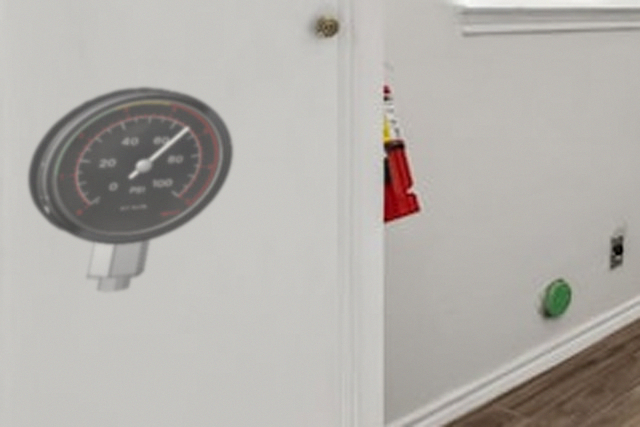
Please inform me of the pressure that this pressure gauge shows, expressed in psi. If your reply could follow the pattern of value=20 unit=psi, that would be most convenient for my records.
value=65 unit=psi
